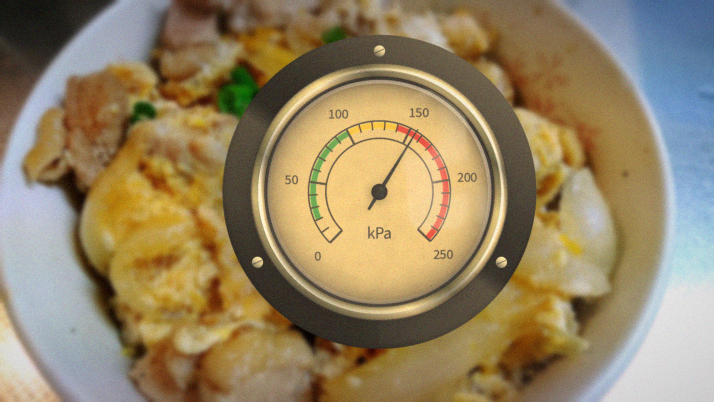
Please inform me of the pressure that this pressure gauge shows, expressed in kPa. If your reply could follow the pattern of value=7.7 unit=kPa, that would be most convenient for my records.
value=155 unit=kPa
